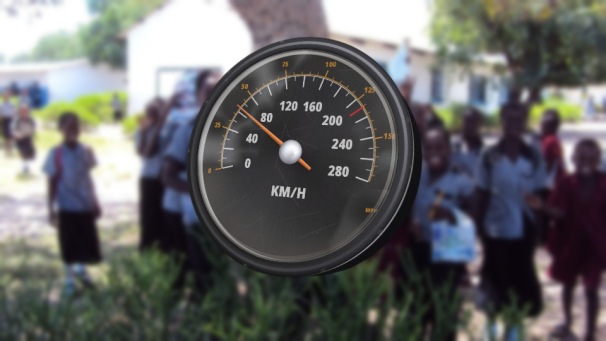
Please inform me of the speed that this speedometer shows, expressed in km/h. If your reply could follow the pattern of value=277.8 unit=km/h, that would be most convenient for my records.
value=65 unit=km/h
